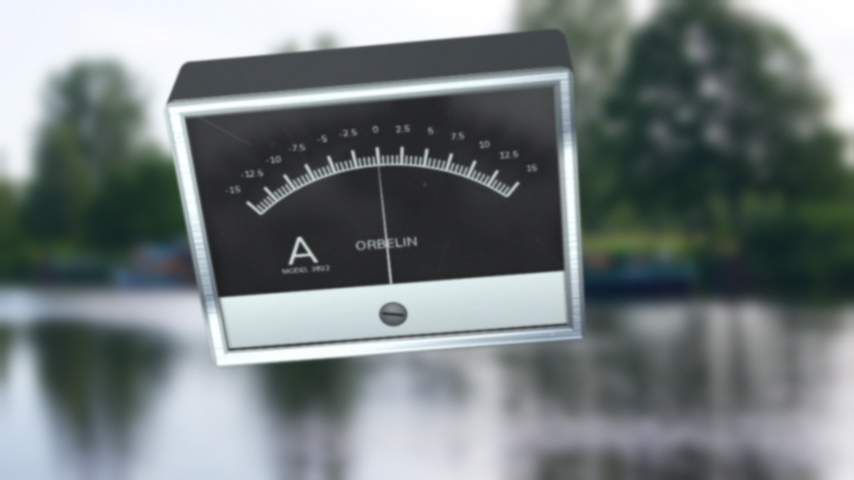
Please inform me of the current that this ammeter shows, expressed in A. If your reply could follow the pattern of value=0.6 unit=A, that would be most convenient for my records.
value=0 unit=A
